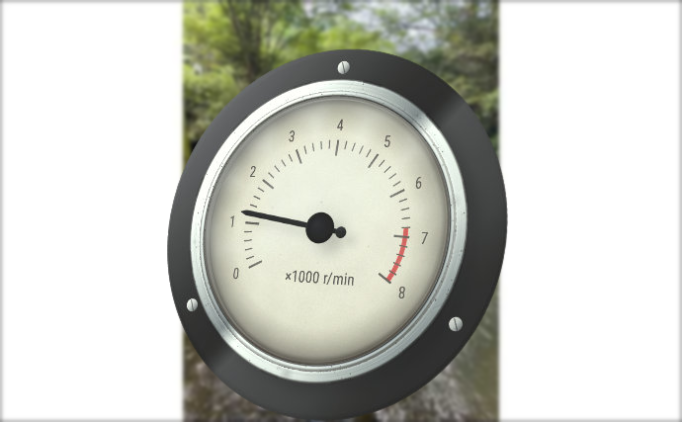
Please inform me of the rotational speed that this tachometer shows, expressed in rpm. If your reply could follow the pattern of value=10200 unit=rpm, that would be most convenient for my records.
value=1200 unit=rpm
